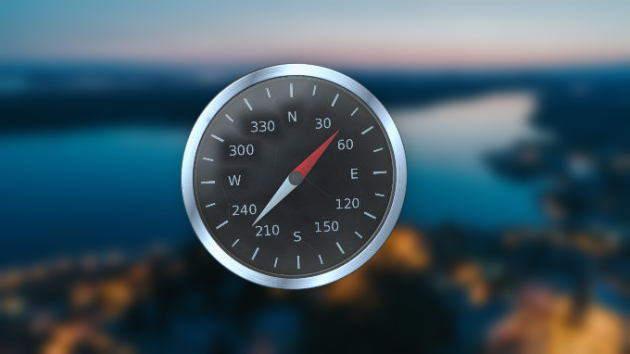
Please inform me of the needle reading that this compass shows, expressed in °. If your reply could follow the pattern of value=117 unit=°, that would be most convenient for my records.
value=45 unit=°
